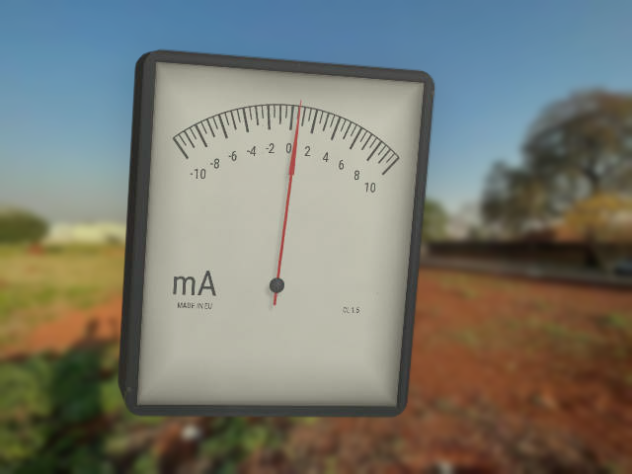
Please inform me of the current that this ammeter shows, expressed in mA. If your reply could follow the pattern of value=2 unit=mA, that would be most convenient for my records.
value=0.5 unit=mA
